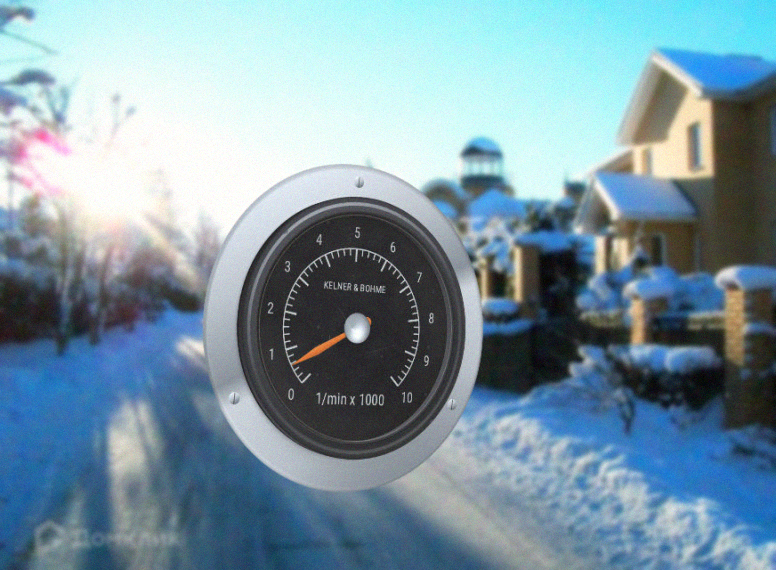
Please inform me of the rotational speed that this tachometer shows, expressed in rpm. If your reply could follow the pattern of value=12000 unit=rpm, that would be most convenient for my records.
value=600 unit=rpm
